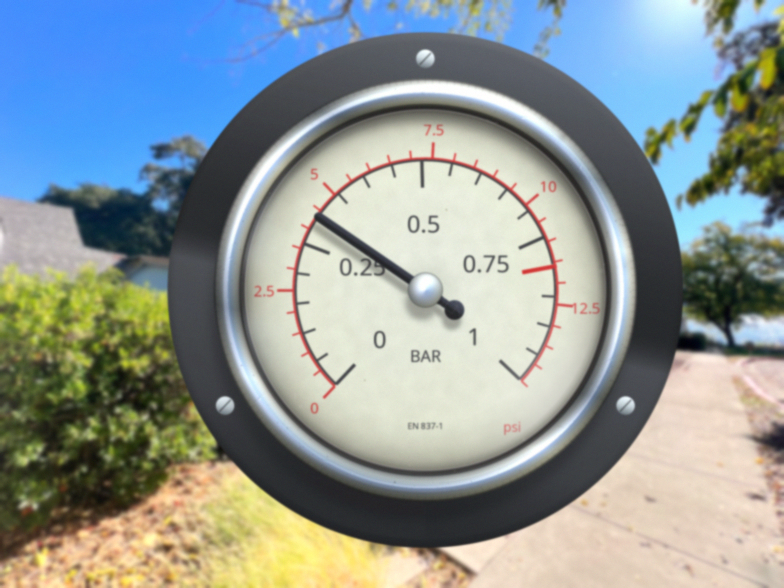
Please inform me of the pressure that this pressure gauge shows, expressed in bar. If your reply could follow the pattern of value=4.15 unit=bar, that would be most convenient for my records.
value=0.3 unit=bar
